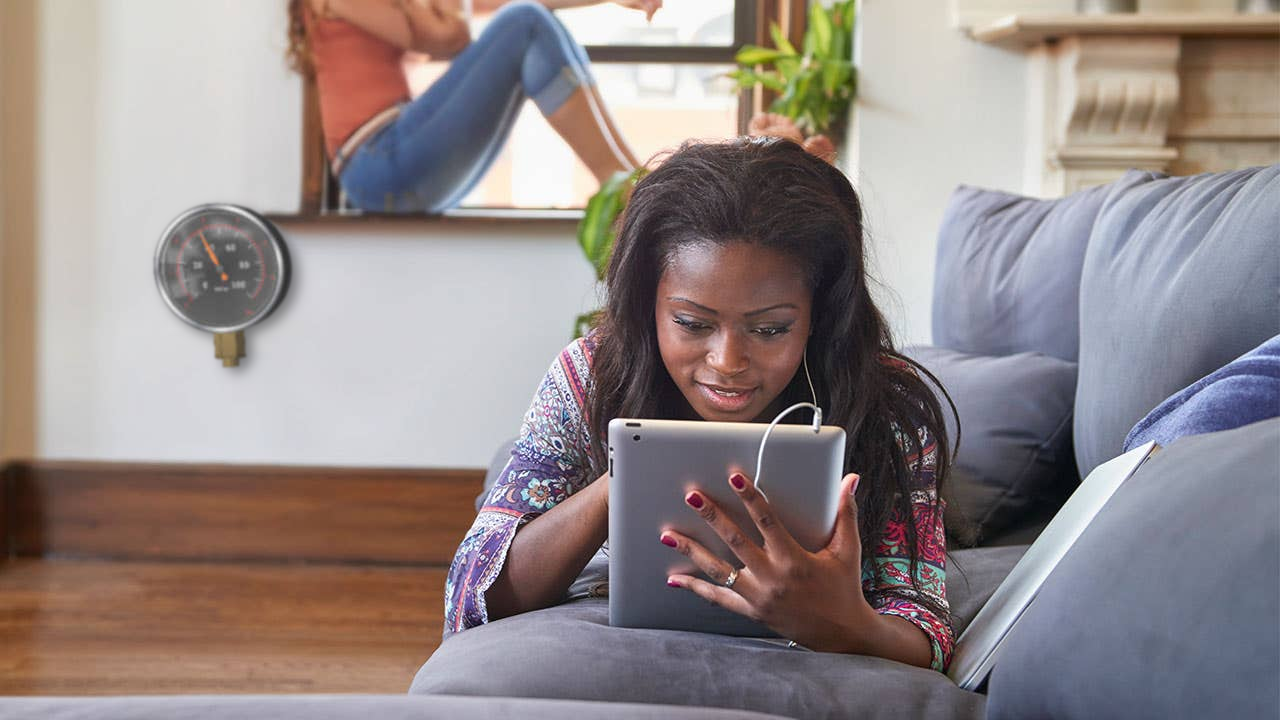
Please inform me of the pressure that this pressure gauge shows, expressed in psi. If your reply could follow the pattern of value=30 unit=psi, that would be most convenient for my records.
value=40 unit=psi
